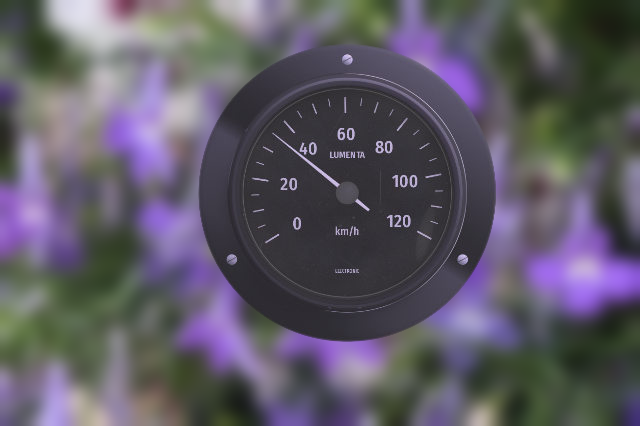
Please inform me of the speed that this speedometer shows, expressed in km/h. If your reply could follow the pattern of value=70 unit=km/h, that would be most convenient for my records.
value=35 unit=km/h
